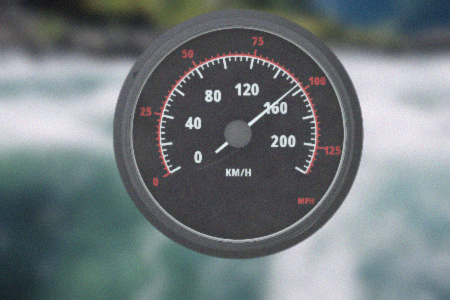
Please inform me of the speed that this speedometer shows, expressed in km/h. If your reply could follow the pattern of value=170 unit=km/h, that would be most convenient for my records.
value=156 unit=km/h
